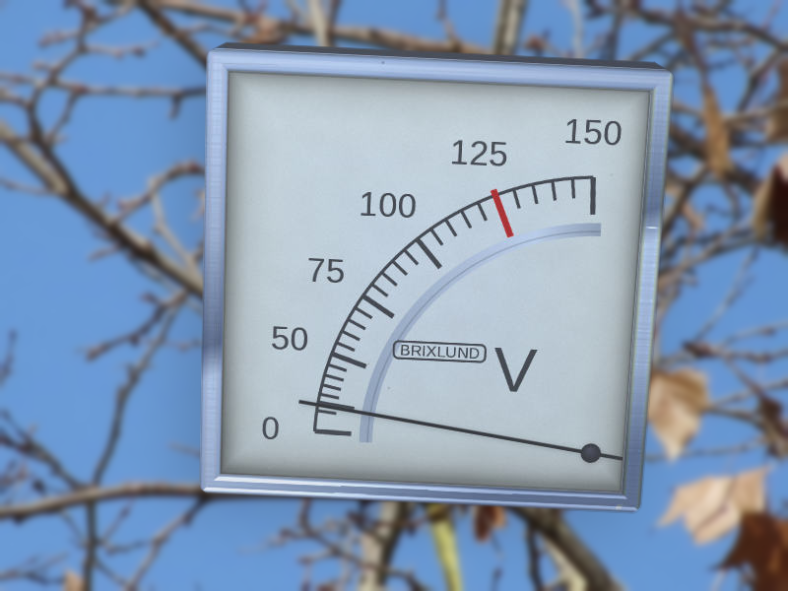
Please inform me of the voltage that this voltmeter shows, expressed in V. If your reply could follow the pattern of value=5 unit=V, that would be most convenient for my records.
value=25 unit=V
